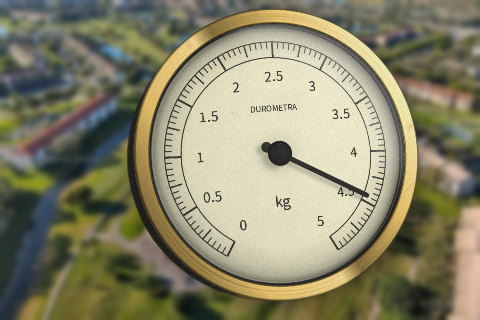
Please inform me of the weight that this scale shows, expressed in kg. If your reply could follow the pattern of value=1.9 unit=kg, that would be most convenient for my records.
value=4.45 unit=kg
